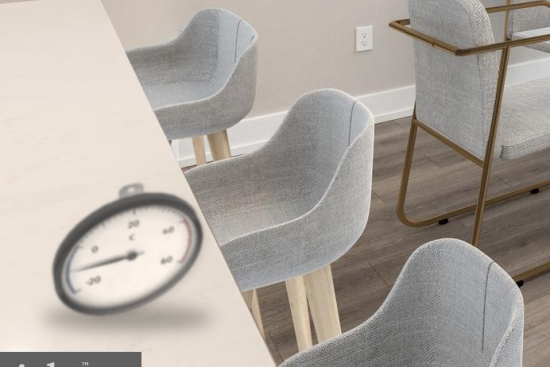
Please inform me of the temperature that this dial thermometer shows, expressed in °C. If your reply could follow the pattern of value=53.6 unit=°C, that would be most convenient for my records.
value=-10 unit=°C
